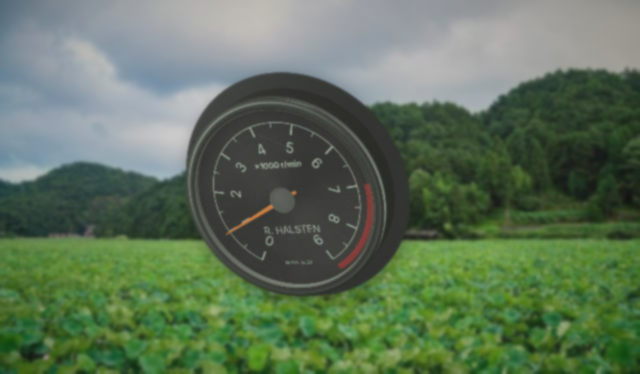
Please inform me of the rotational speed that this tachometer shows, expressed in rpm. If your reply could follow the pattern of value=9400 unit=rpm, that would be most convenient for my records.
value=1000 unit=rpm
